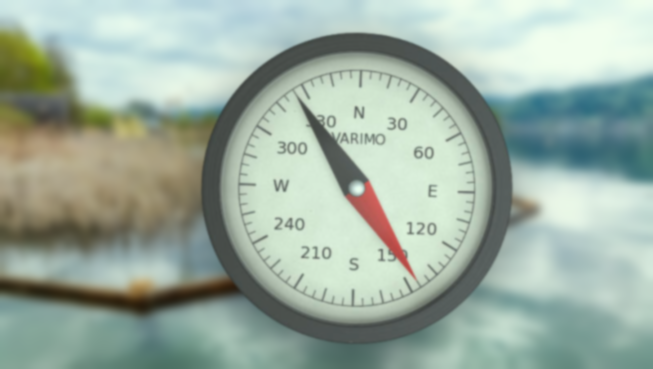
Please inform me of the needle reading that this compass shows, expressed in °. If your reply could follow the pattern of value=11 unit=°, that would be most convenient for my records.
value=145 unit=°
